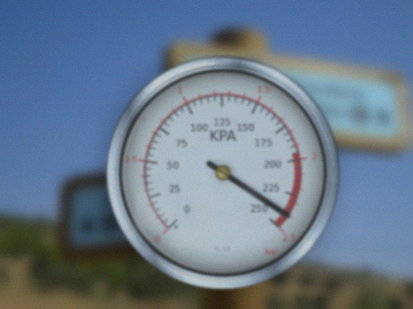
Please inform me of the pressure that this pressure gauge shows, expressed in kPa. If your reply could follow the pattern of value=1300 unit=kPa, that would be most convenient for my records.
value=240 unit=kPa
